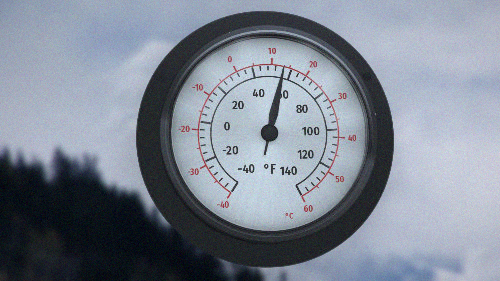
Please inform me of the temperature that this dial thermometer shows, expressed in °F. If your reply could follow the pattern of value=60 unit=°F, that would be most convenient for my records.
value=56 unit=°F
